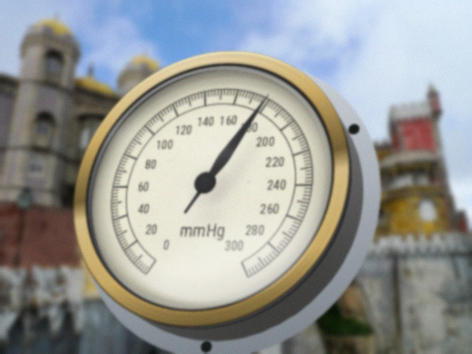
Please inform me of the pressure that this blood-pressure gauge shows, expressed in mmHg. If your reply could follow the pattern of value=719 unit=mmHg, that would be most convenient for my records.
value=180 unit=mmHg
